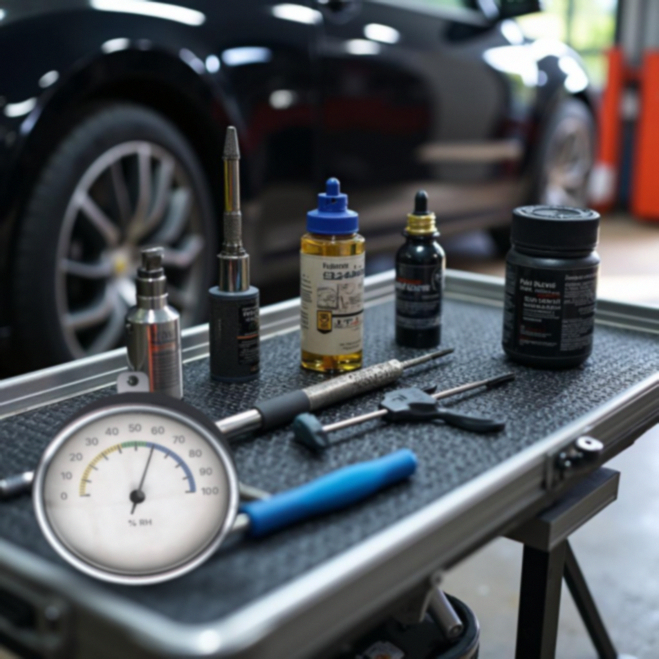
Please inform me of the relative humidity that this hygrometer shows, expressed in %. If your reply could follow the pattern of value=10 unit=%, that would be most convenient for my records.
value=60 unit=%
